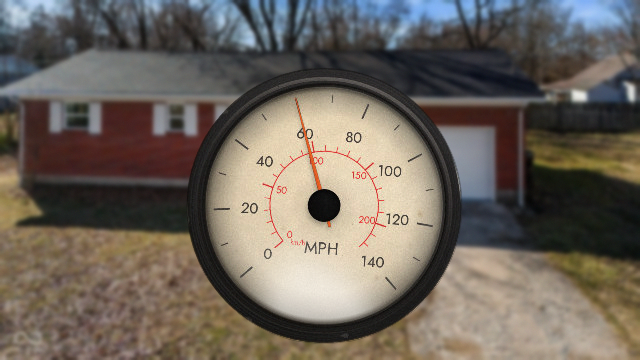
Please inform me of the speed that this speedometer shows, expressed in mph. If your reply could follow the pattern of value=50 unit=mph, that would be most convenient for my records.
value=60 unit=mph
